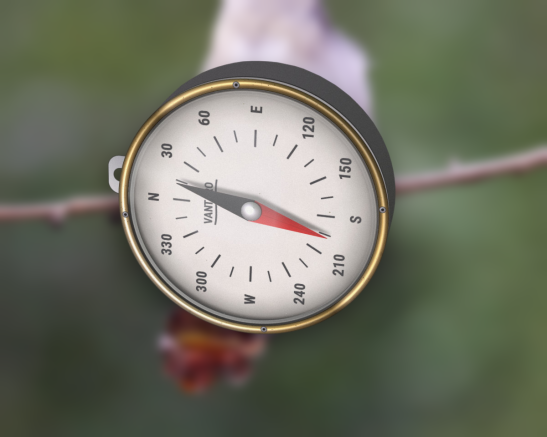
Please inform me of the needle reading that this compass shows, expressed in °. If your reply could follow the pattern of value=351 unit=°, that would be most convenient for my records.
value=195 unit=°
